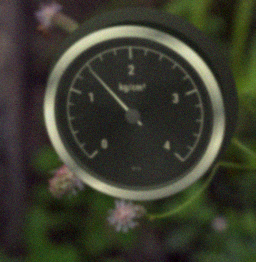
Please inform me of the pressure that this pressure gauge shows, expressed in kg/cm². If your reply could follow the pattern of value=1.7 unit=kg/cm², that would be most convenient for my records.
value=1.4 unit=kg/cm²
